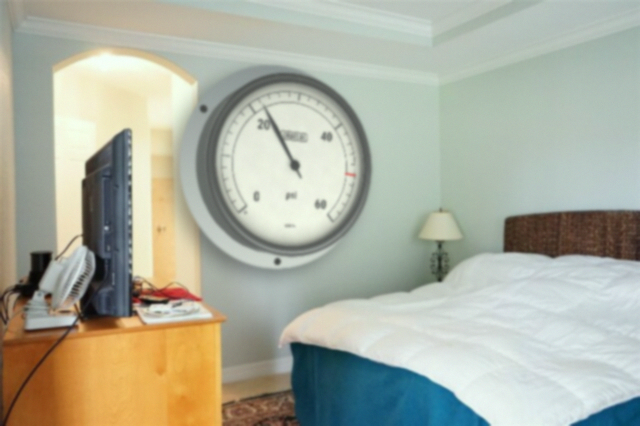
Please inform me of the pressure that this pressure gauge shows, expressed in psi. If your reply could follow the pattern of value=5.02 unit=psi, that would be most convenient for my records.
value=22 unit=psi
